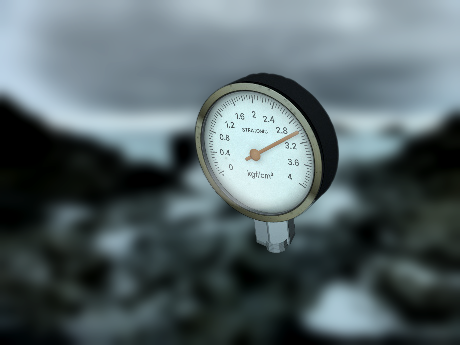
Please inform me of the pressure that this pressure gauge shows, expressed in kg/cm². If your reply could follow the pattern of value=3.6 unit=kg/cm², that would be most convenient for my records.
value=3 unit=kg/cm²
